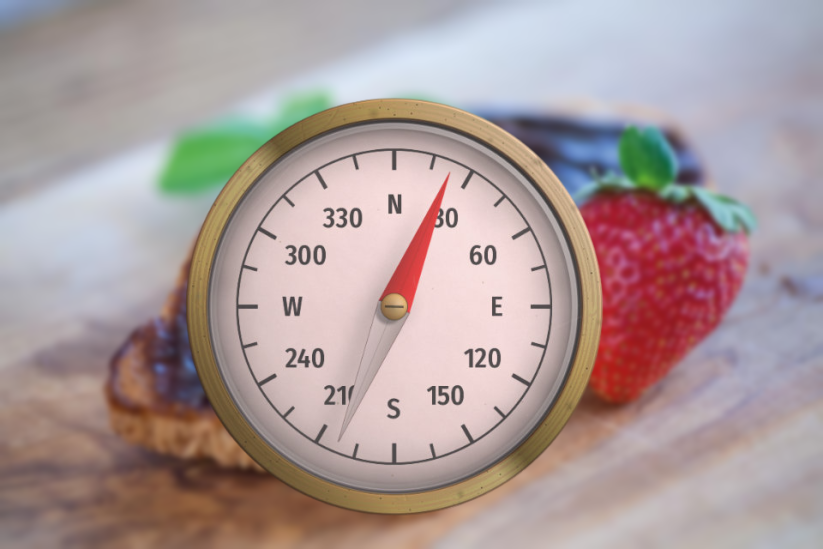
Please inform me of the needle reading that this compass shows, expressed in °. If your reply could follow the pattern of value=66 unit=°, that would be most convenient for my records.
value=22.5 unit=°
